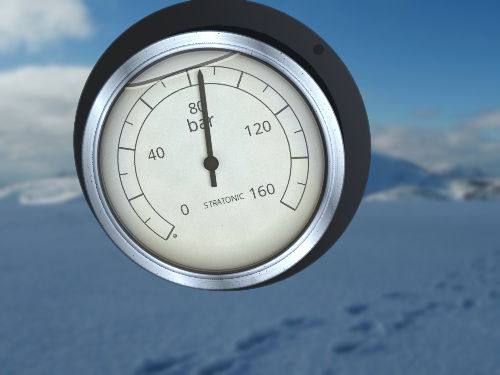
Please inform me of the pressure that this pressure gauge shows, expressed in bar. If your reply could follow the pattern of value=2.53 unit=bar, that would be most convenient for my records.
value=85 unit=bar
